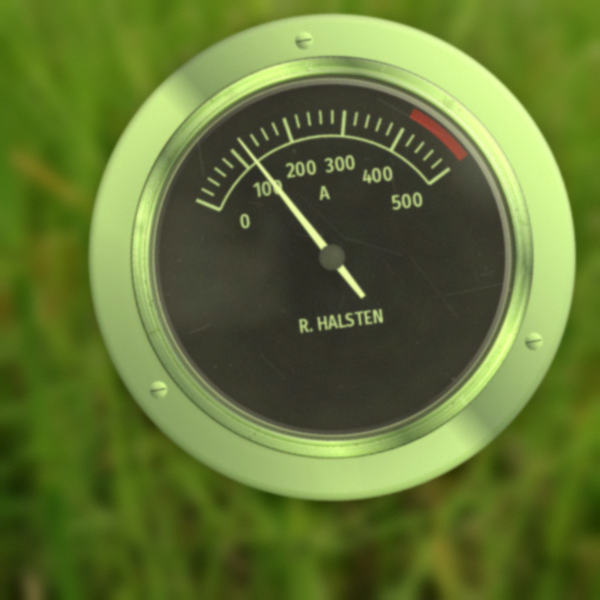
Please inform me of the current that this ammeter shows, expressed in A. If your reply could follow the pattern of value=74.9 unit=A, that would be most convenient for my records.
value=120 unit=A
